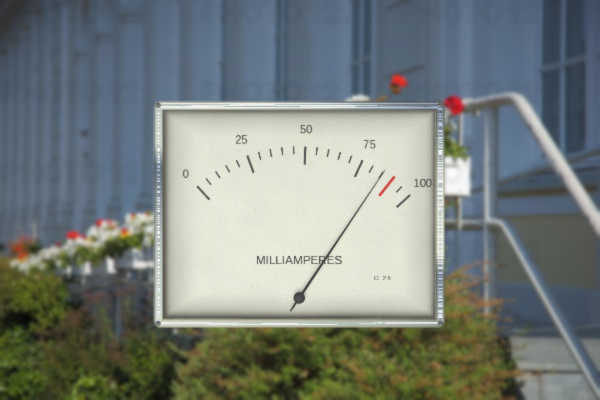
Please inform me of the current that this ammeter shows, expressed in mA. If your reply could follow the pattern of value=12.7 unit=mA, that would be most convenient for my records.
value=85 unit=mA
